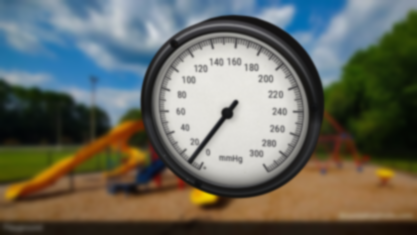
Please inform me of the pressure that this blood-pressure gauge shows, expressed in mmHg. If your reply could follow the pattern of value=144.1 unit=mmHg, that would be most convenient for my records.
value=10 unit=mmHg
